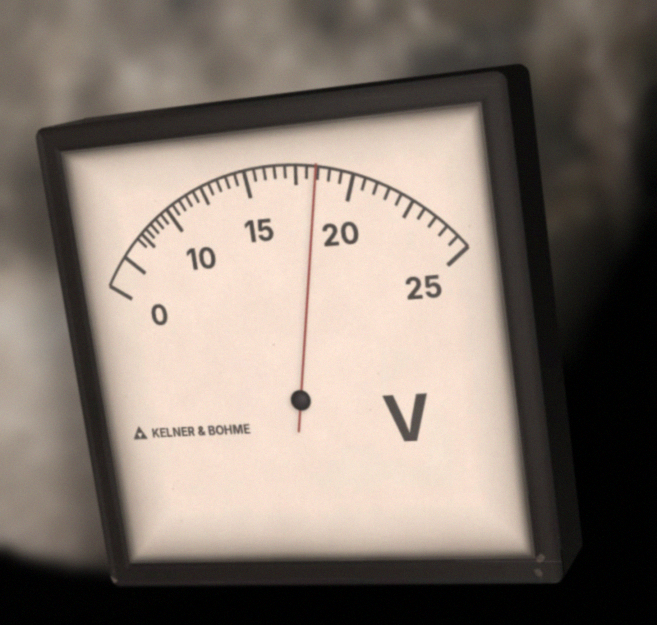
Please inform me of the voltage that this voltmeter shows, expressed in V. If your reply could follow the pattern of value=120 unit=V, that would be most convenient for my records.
value=18.5 unit=V
